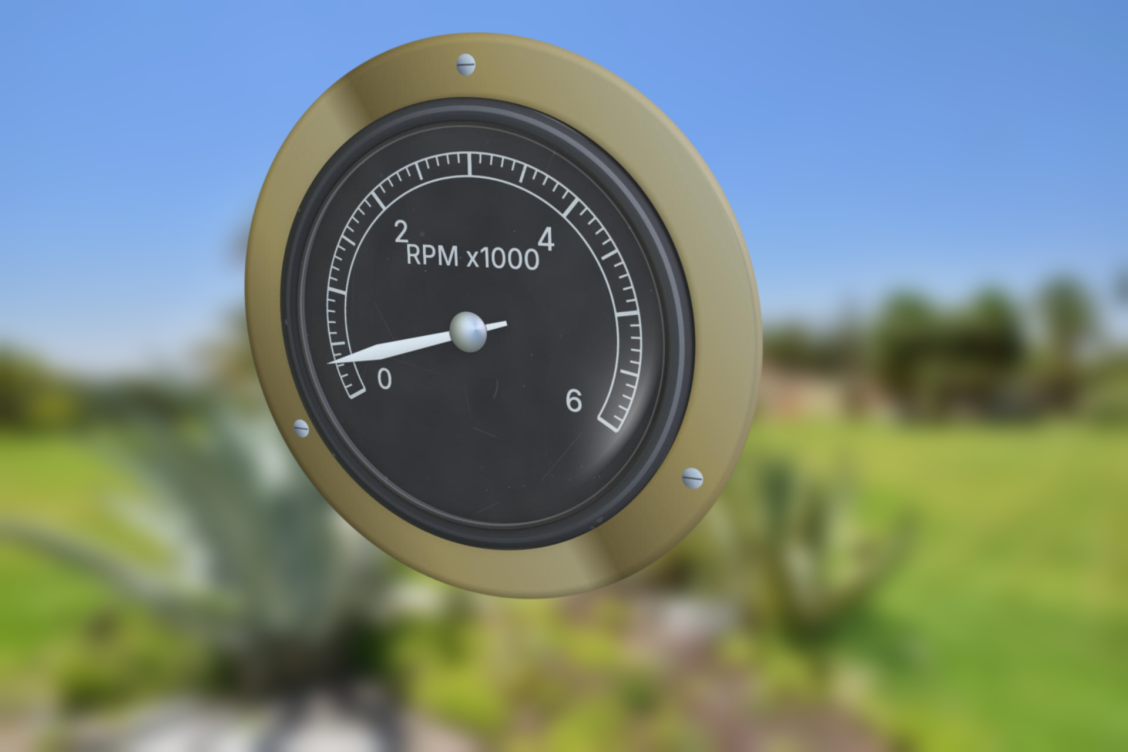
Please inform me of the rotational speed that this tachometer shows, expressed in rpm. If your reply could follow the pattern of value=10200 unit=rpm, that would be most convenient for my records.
value=350 unit=rpm
